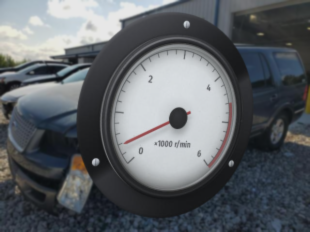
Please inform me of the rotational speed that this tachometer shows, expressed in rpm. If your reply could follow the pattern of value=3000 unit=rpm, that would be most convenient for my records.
value=400 unit=rpm
